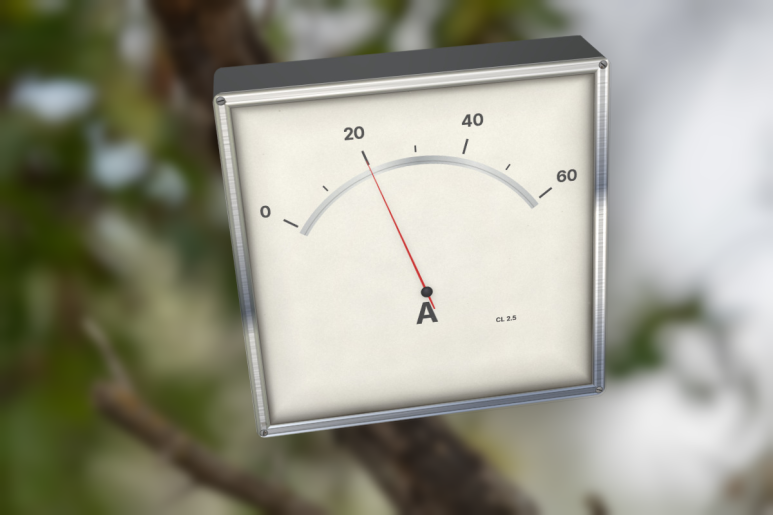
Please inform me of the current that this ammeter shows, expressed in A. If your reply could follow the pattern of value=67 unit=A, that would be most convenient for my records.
value=20 unit=A
